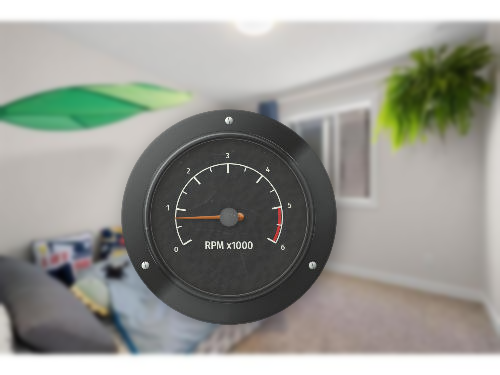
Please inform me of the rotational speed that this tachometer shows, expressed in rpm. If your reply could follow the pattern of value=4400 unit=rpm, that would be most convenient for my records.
value=750 unit=rpm
